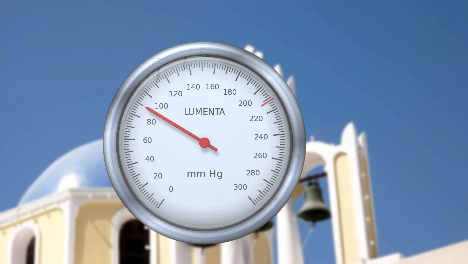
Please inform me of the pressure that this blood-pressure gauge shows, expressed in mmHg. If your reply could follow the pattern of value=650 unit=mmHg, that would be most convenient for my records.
value=90 unit=mmHg
